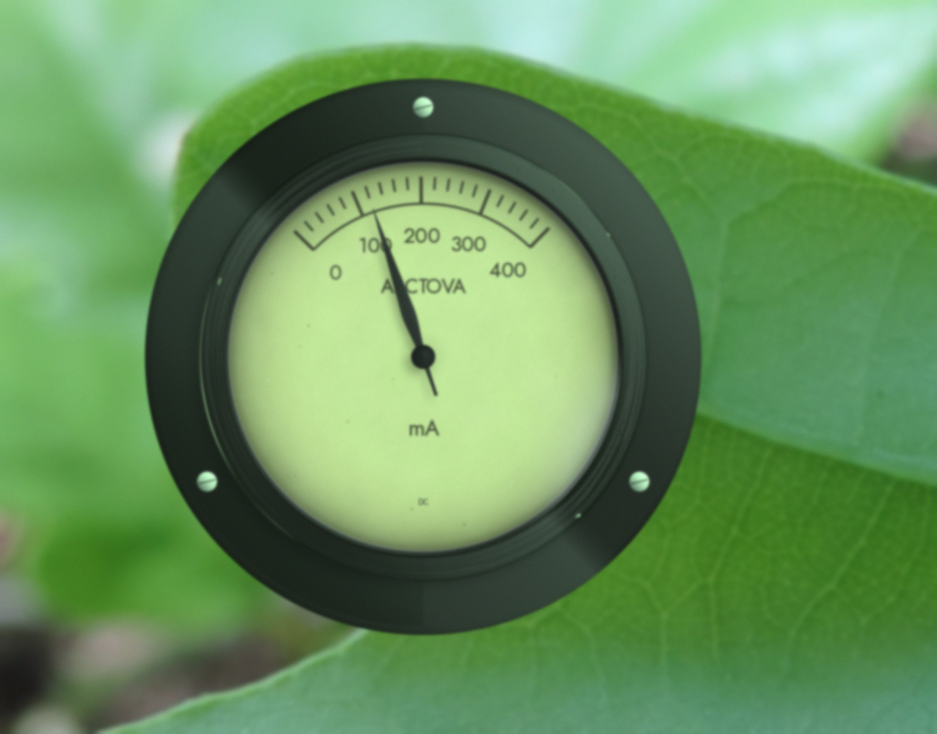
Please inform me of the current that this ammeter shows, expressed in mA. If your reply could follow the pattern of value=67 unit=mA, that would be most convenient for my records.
value=120 unit=mA
